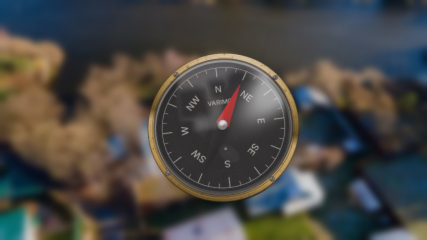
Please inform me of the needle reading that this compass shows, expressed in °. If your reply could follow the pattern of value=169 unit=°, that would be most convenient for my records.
value=30 unit=°
